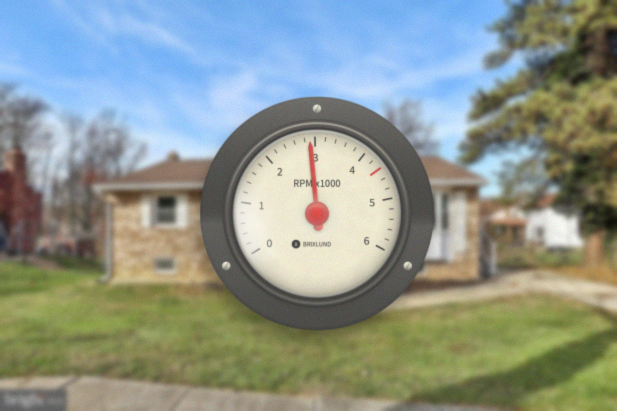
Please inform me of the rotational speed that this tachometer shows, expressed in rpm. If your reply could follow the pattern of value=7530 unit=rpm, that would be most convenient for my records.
value=2900 unit=rpm
